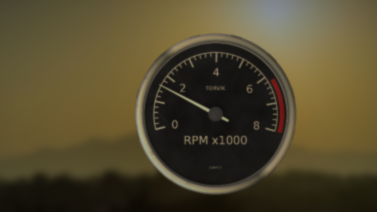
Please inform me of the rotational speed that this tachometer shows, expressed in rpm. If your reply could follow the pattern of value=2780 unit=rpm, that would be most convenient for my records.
value=1600 unit=rpm
